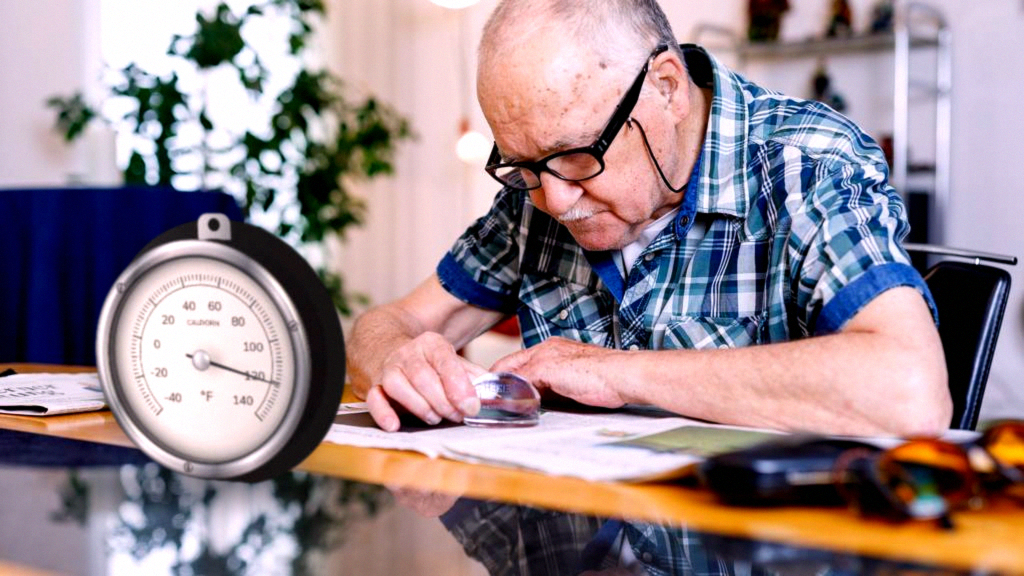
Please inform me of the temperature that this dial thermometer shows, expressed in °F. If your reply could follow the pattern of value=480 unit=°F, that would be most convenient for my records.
value=120 unit=°F
